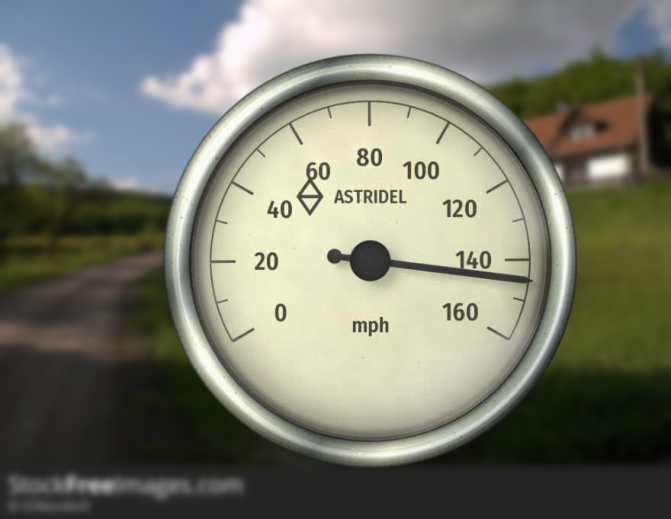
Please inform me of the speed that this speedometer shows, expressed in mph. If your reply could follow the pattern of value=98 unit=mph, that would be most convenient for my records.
value=145 unit=mph
